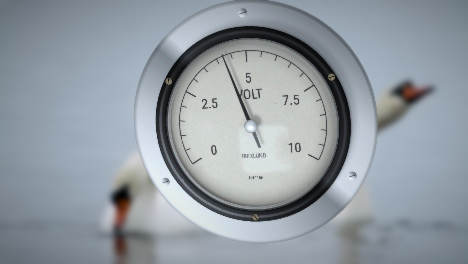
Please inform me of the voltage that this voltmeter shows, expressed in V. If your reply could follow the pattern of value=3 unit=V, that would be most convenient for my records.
value=4.25 unit=V
